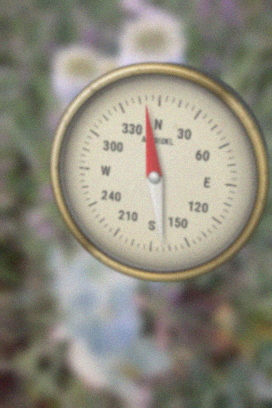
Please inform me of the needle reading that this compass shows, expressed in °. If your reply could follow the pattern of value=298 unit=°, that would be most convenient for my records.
value=350 unit=°
